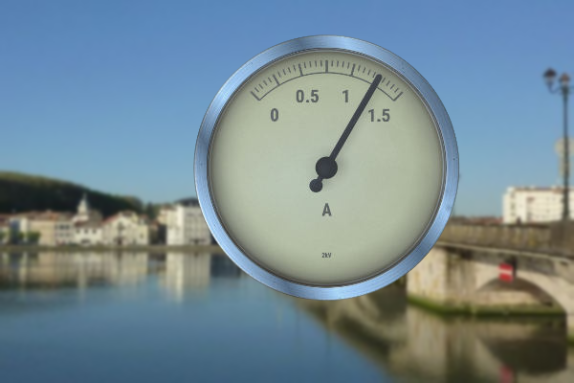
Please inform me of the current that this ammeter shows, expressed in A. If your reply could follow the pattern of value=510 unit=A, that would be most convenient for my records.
value=1.25 unit=A
